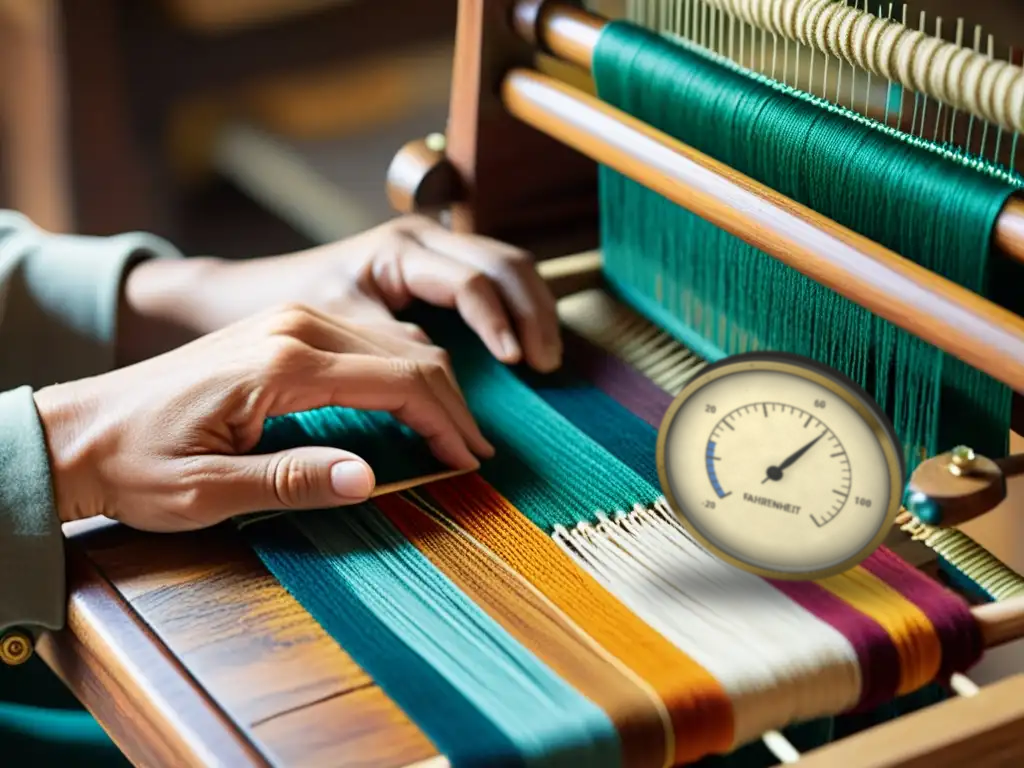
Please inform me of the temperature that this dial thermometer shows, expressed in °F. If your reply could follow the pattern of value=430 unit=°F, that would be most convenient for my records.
value=68 unit=°F
